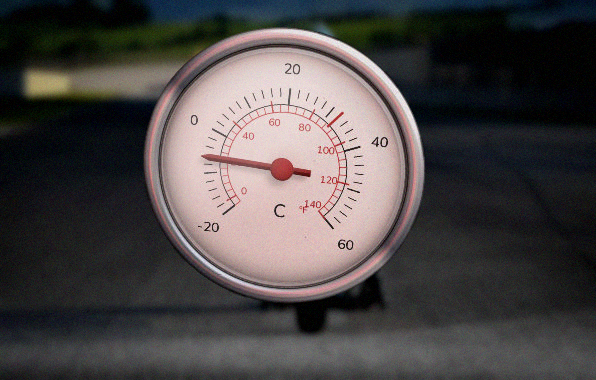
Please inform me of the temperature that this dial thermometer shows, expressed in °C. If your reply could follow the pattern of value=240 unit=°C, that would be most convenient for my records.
value=-6 unit=°C
